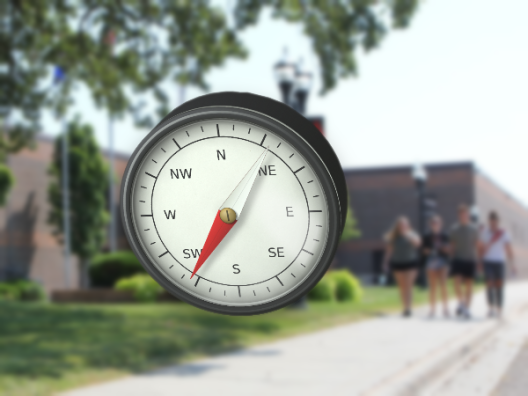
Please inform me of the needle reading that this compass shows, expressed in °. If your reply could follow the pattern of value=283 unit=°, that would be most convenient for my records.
value=215 unit=°
